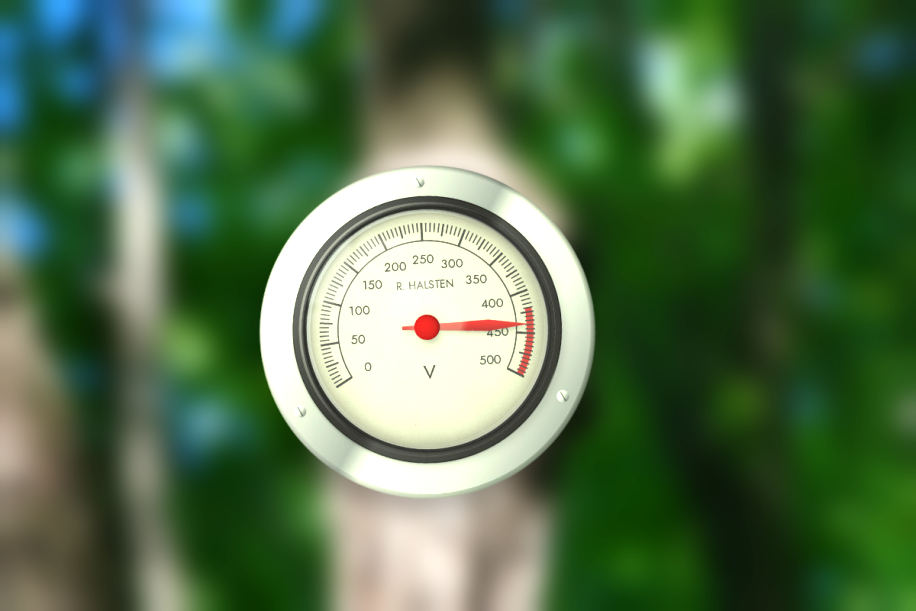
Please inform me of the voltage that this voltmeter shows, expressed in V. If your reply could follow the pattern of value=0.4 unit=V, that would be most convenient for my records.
value=440 unit=V
